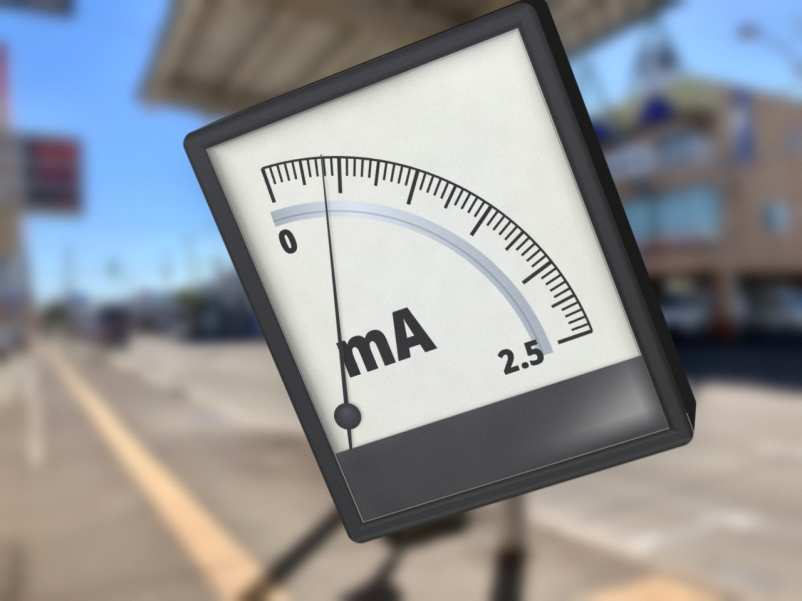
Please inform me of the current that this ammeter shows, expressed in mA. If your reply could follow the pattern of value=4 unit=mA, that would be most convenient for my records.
value=0.4 unit=mA
